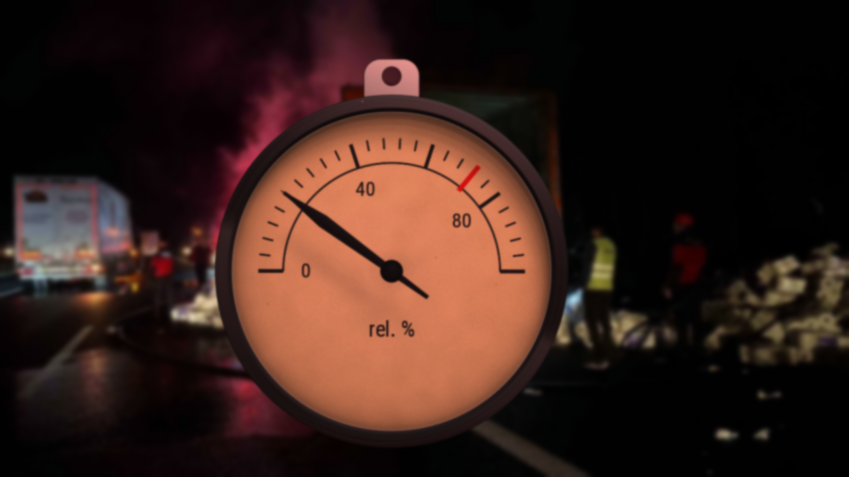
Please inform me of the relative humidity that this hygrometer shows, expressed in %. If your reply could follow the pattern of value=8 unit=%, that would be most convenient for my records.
value=20 unit=%
